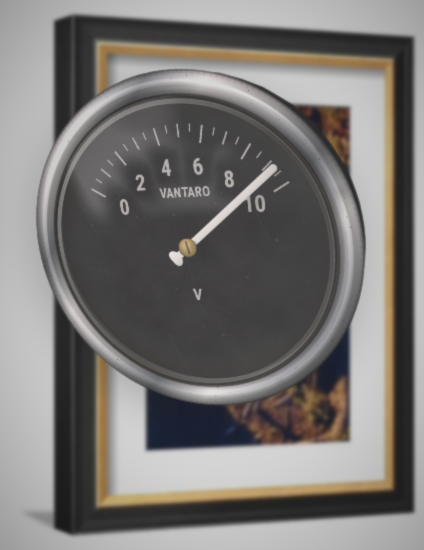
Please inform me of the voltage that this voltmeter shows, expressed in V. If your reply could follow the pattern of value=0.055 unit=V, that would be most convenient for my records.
value=9.25 unit=V
